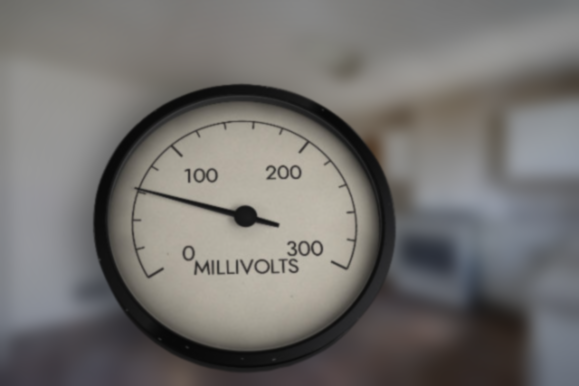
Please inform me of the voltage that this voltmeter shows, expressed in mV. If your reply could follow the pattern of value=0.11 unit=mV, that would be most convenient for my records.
value=60 unit=mV
